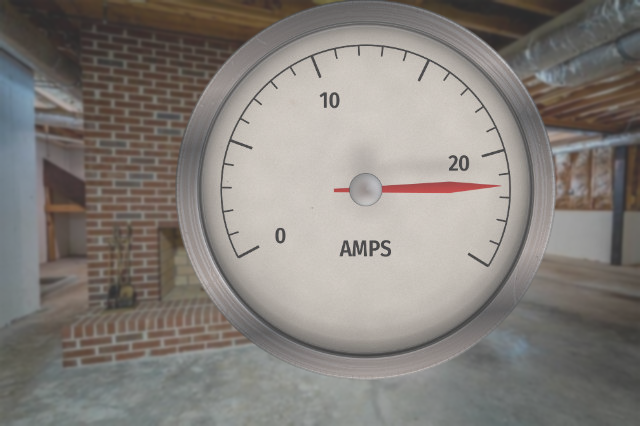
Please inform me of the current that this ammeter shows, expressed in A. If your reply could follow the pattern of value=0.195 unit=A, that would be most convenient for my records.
value=21.5 unit=A
